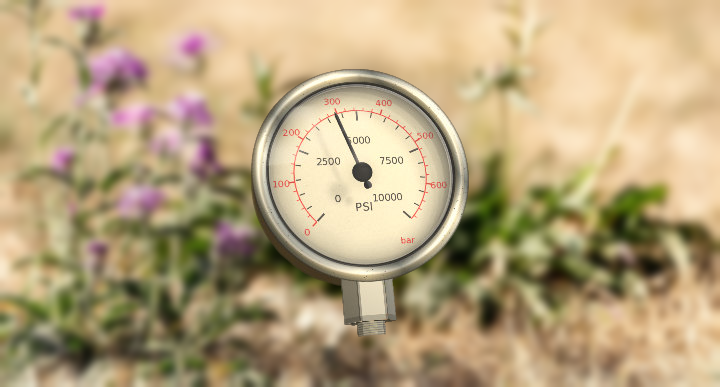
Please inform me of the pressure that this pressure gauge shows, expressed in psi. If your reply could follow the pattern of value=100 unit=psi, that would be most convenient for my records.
value=4250 unit=psi
